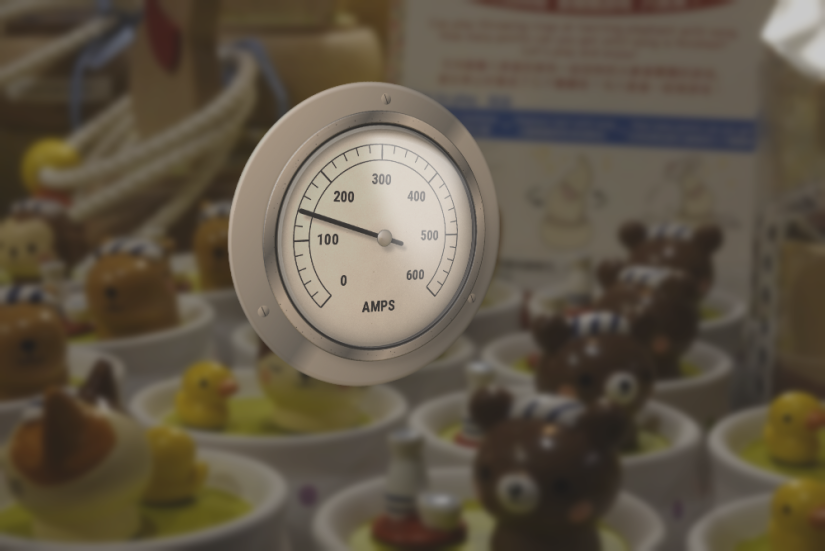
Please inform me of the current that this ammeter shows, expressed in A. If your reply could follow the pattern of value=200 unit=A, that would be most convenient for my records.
value=140 unit=A
